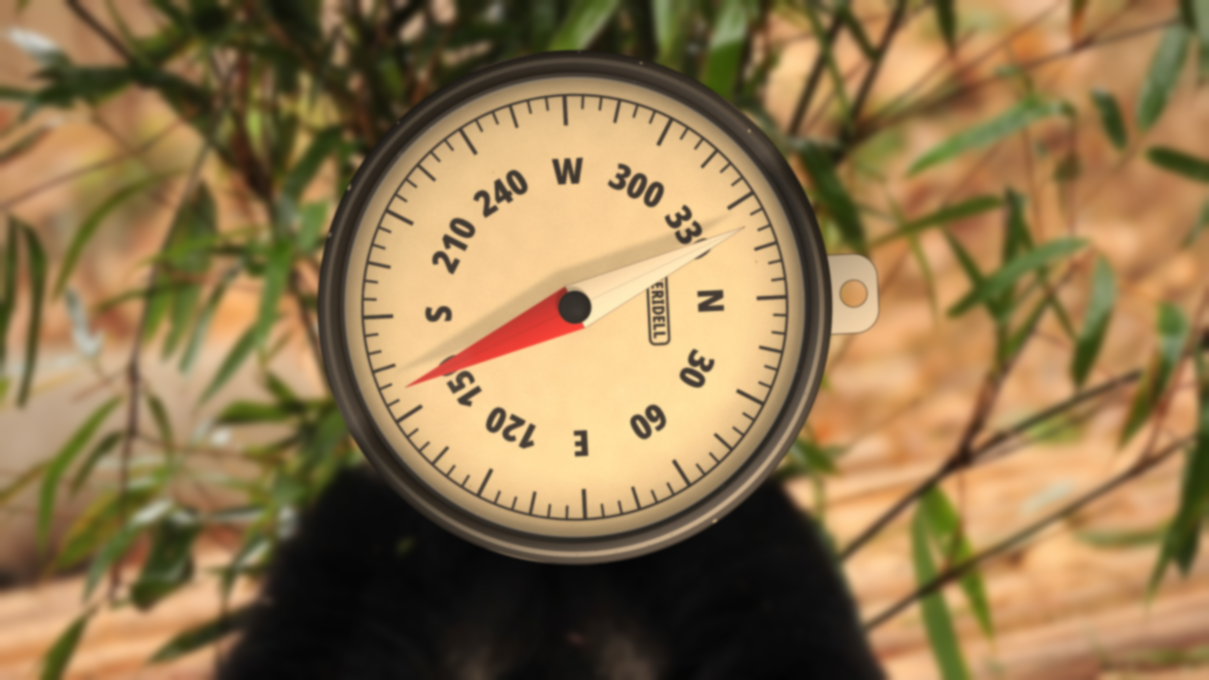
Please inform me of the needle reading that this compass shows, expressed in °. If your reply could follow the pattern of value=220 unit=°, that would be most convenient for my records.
value=157.5 unit=°
